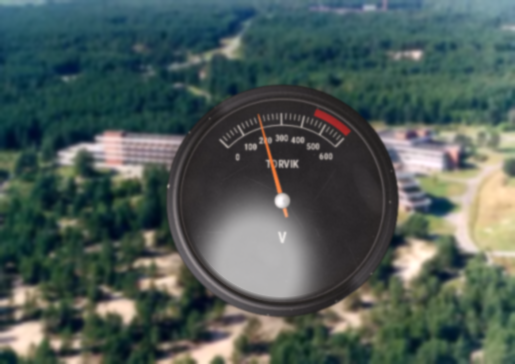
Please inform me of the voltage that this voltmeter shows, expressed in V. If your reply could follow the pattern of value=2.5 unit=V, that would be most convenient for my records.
value=200 unit=V
